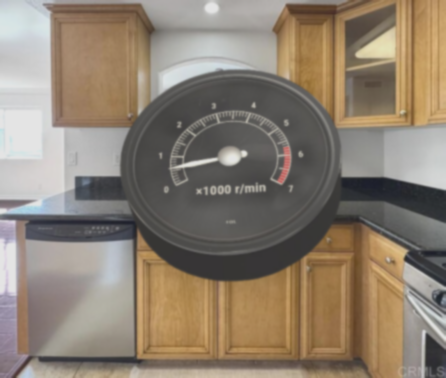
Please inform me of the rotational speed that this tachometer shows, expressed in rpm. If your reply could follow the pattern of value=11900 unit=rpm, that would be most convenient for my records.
value=500 unit=rpm
